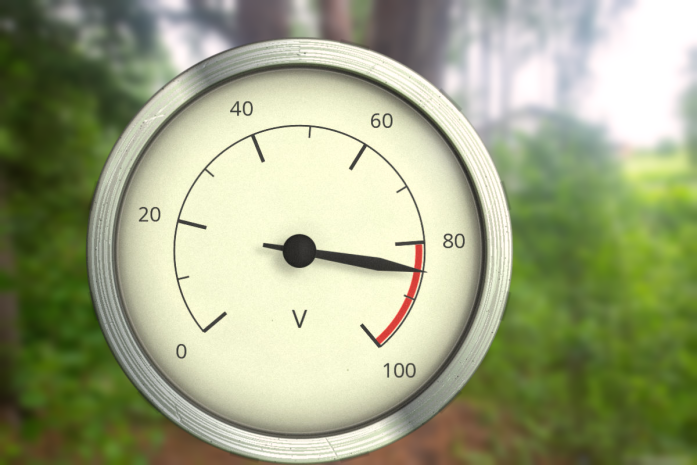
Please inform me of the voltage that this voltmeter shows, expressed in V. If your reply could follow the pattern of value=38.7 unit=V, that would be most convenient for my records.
value=85 unit=V
